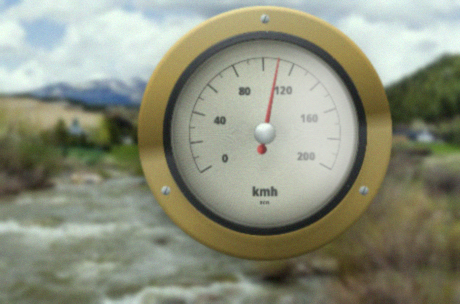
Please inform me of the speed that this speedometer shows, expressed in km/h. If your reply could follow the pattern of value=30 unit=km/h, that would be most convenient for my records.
value=110 unit=km/h
